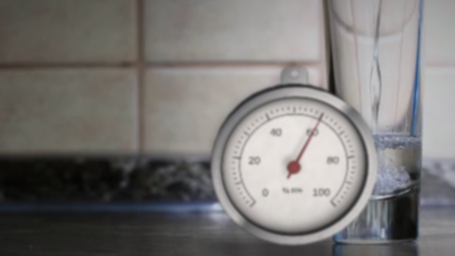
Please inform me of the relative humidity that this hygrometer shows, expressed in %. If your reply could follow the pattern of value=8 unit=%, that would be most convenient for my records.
value=60 unit=%
